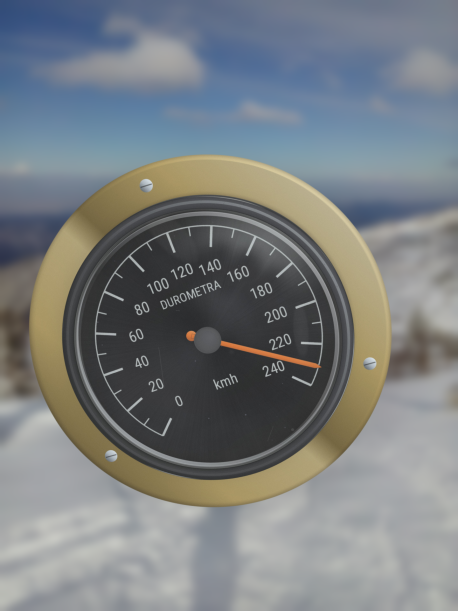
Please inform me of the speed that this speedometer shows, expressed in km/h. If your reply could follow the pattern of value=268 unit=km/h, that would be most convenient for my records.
value=230 unit=km/h
